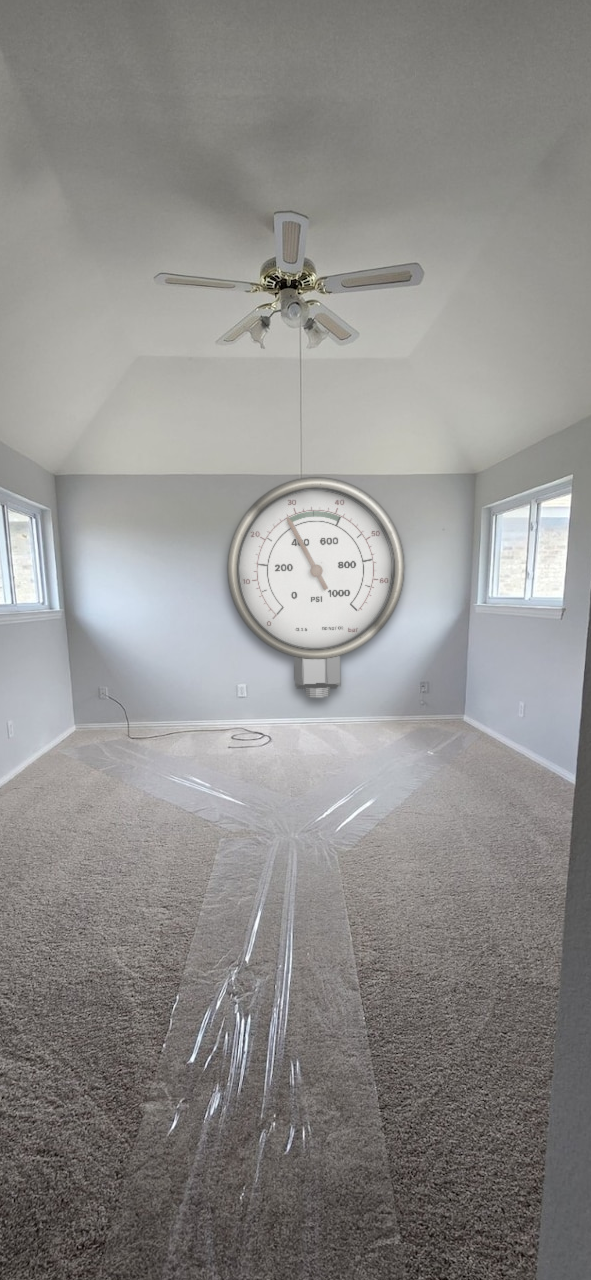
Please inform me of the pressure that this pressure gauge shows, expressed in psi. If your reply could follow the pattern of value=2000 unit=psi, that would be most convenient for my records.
value=400 unit=psi
